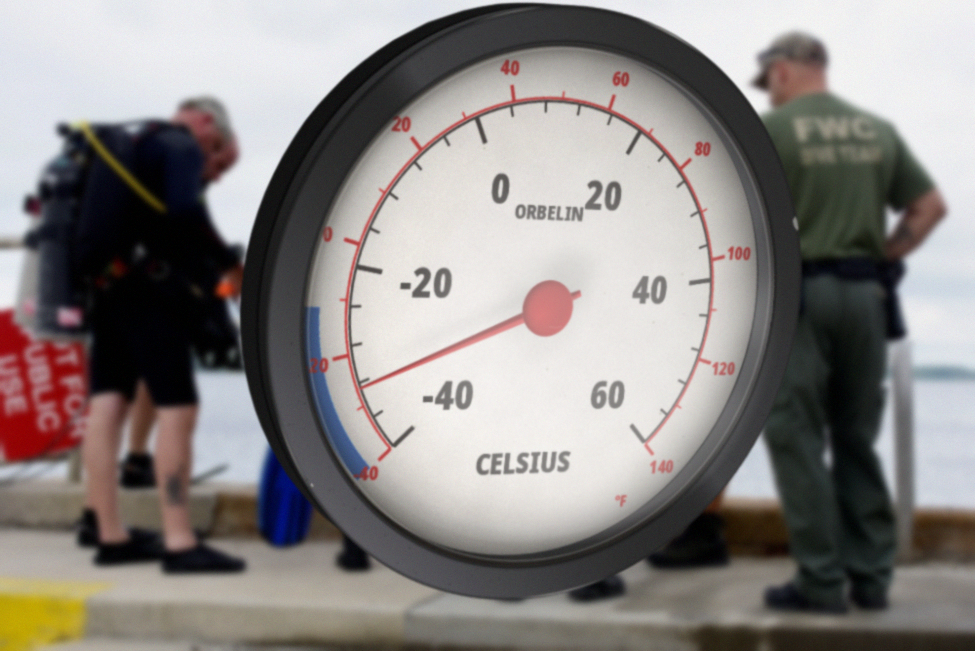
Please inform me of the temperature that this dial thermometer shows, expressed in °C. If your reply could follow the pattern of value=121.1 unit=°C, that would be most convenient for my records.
value=-32 unit=°C
